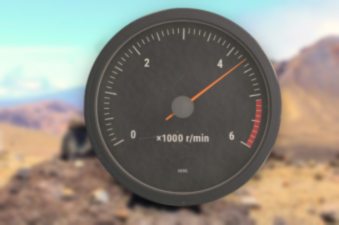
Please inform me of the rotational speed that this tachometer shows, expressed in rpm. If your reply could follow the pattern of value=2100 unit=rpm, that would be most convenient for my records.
value=4300 unit=rpm
